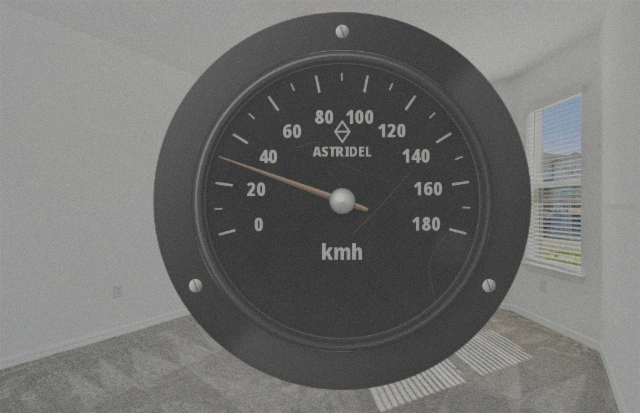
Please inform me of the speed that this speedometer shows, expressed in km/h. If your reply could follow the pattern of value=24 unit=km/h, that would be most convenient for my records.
value=30 unit=km/h
